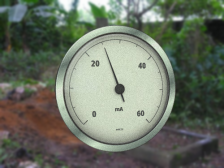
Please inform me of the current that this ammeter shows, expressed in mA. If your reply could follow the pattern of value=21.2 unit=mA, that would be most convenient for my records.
value=25 unit=mA
